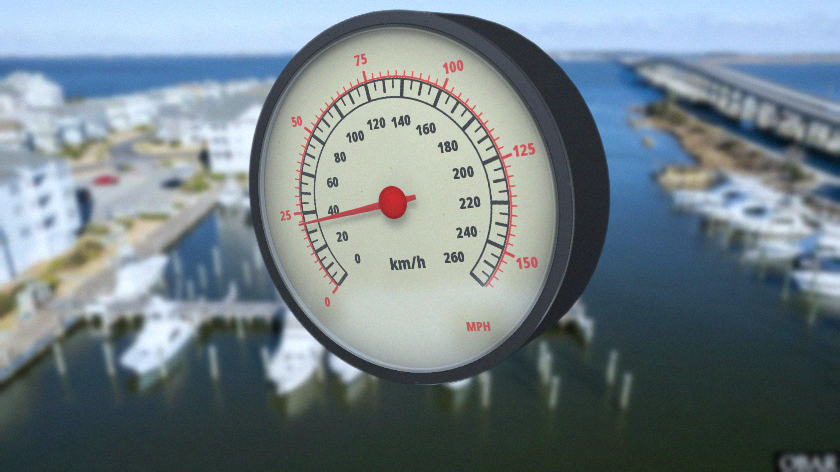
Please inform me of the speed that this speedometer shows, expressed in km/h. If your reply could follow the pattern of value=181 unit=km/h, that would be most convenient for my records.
value=35 unit=km/h
